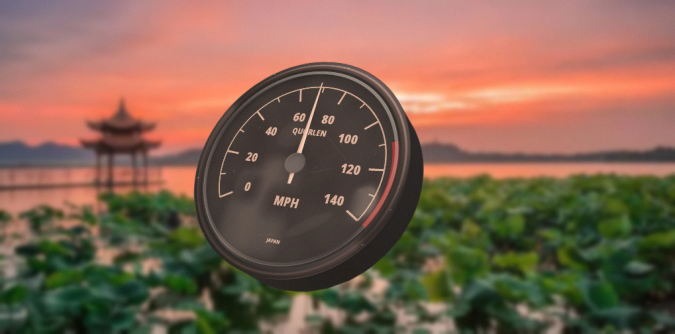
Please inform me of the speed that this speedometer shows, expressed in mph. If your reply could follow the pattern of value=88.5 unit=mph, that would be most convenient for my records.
value=70 unit=mph
